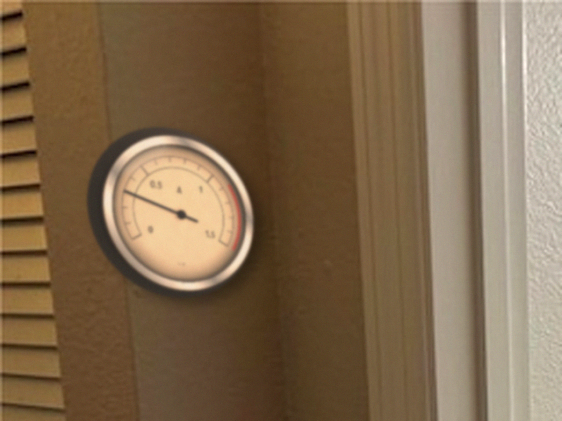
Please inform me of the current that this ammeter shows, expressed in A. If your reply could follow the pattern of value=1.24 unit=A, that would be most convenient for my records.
value=0.3 unit=A
